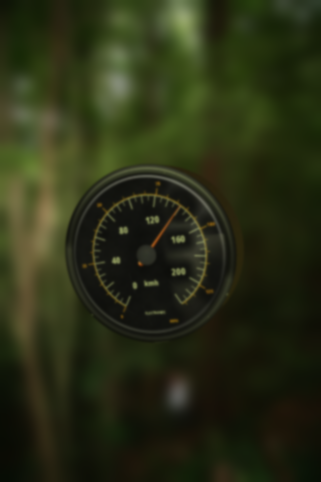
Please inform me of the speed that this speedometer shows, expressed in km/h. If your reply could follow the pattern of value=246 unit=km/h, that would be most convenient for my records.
value=140 unit=km/h
